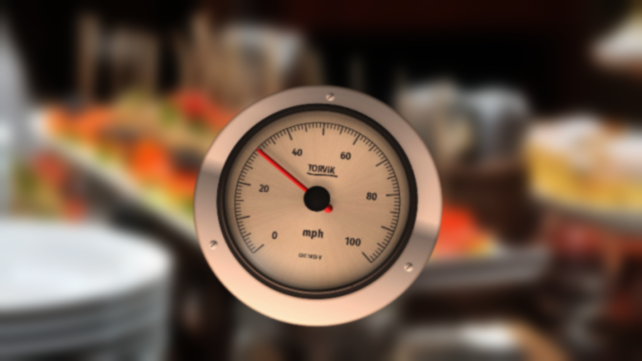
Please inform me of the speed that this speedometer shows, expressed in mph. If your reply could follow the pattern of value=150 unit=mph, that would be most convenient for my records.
value=30 unit=mph
